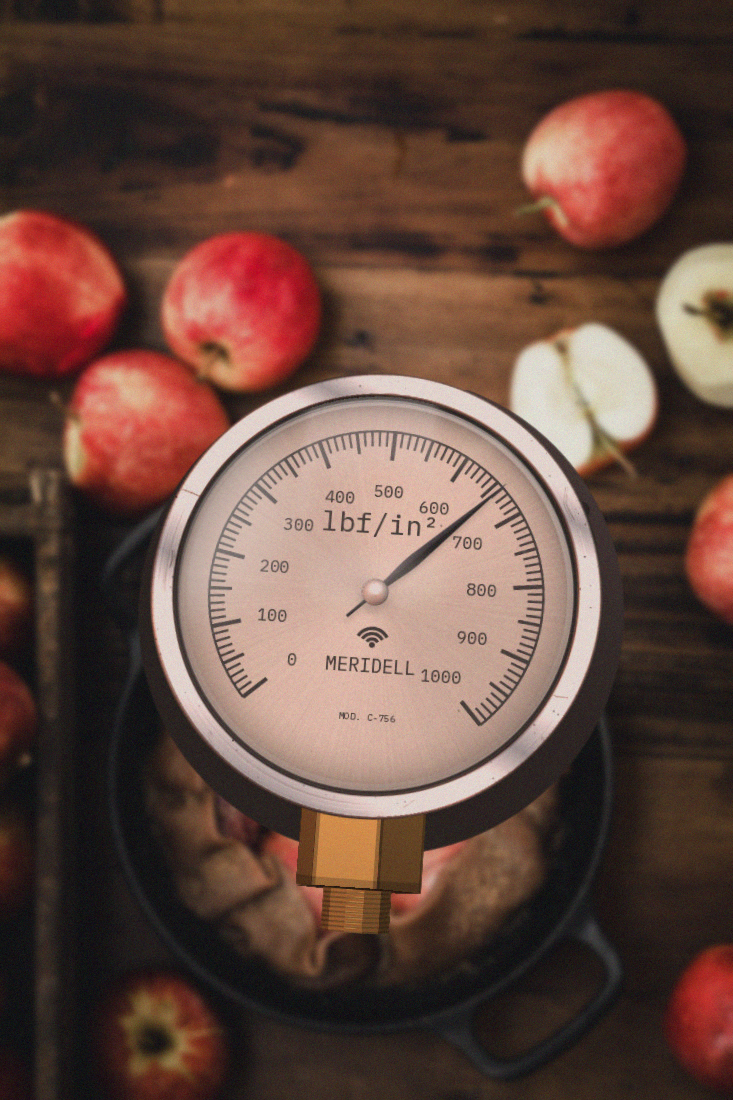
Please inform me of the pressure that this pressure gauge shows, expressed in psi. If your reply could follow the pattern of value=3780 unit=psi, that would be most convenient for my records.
value=660 unit=psi
